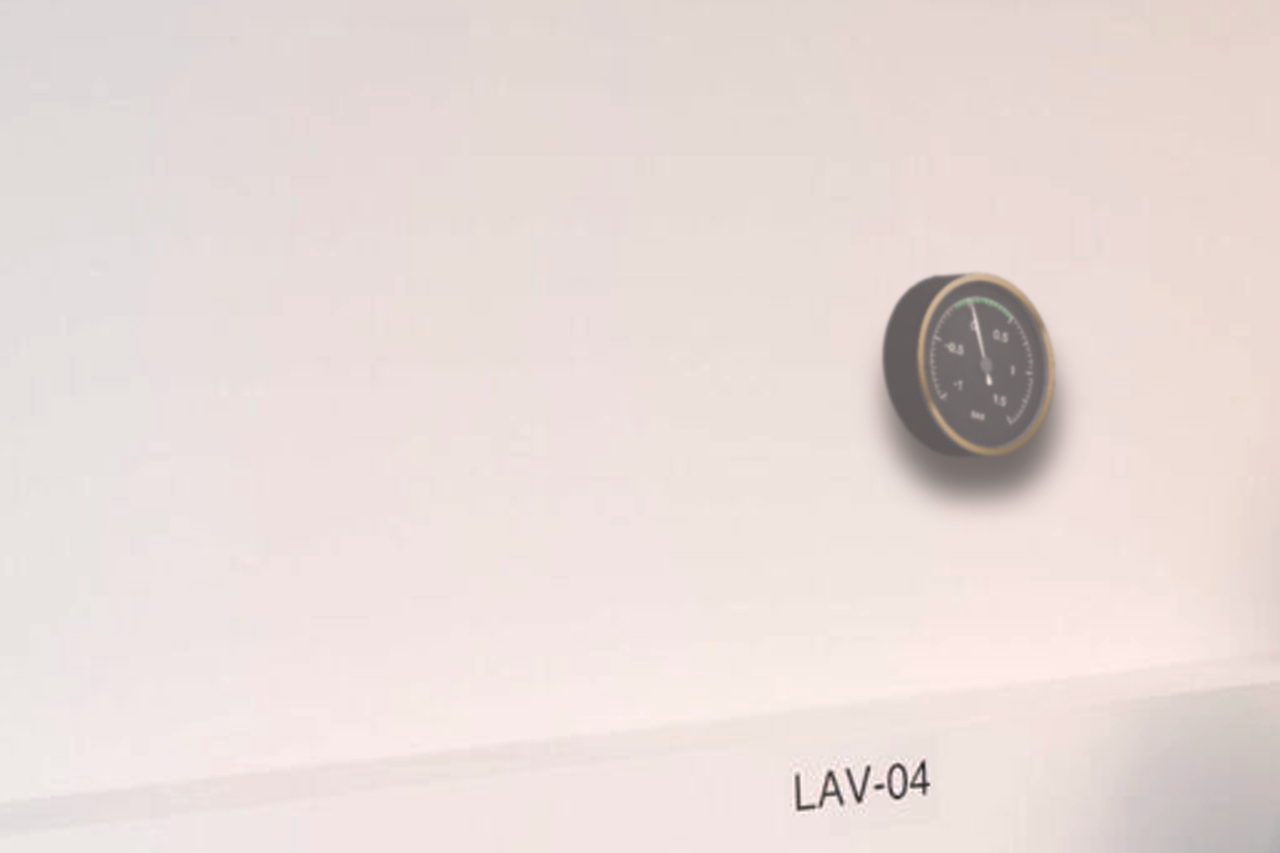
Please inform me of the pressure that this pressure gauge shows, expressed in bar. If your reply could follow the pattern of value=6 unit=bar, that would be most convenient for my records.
value=0 unit=bar
